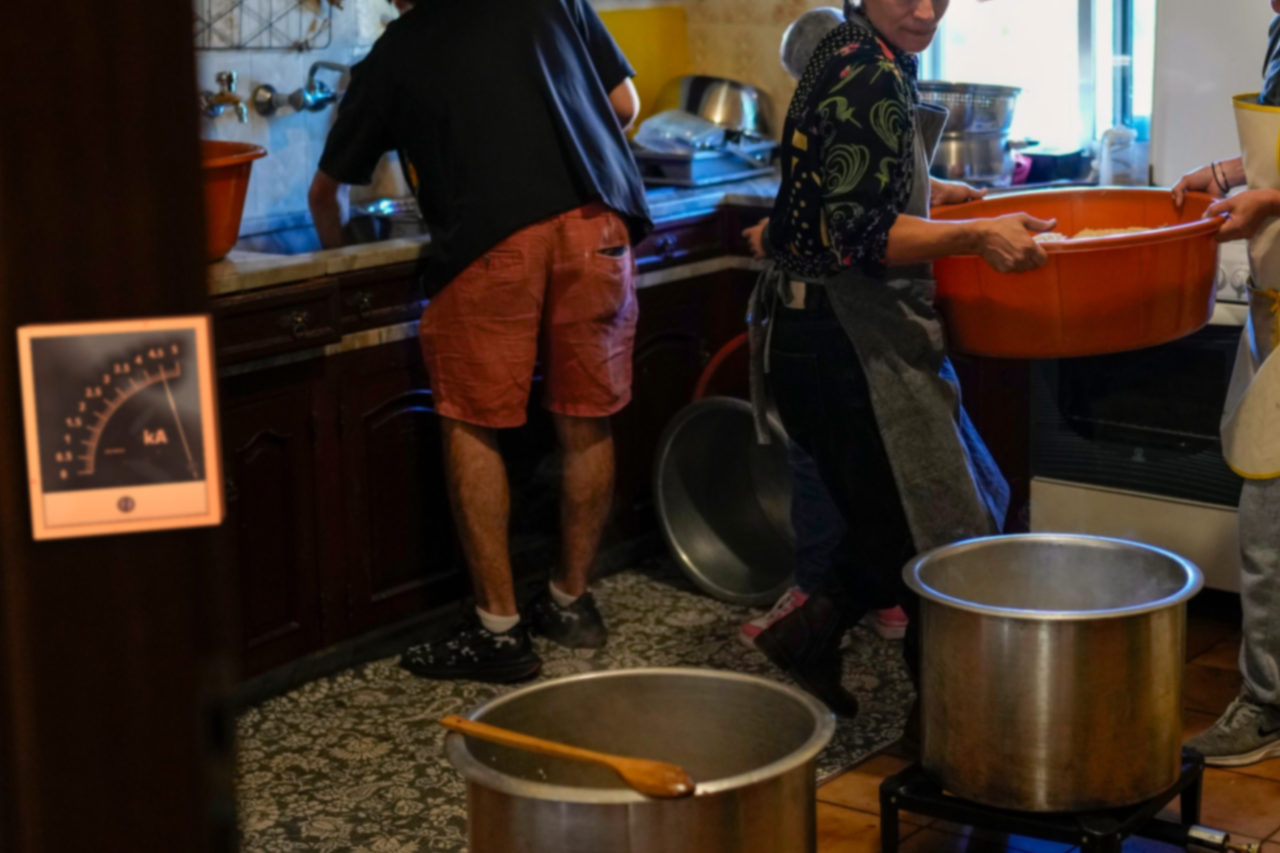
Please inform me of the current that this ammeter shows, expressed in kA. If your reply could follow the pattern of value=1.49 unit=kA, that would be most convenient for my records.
value=4.5 unit=kA
